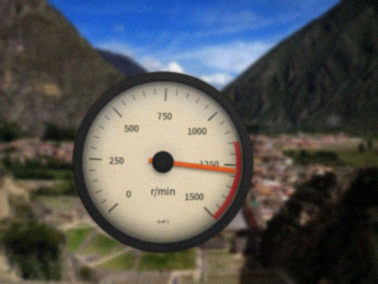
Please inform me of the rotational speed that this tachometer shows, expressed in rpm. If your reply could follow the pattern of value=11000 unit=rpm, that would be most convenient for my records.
value=1275 unit=rpm
